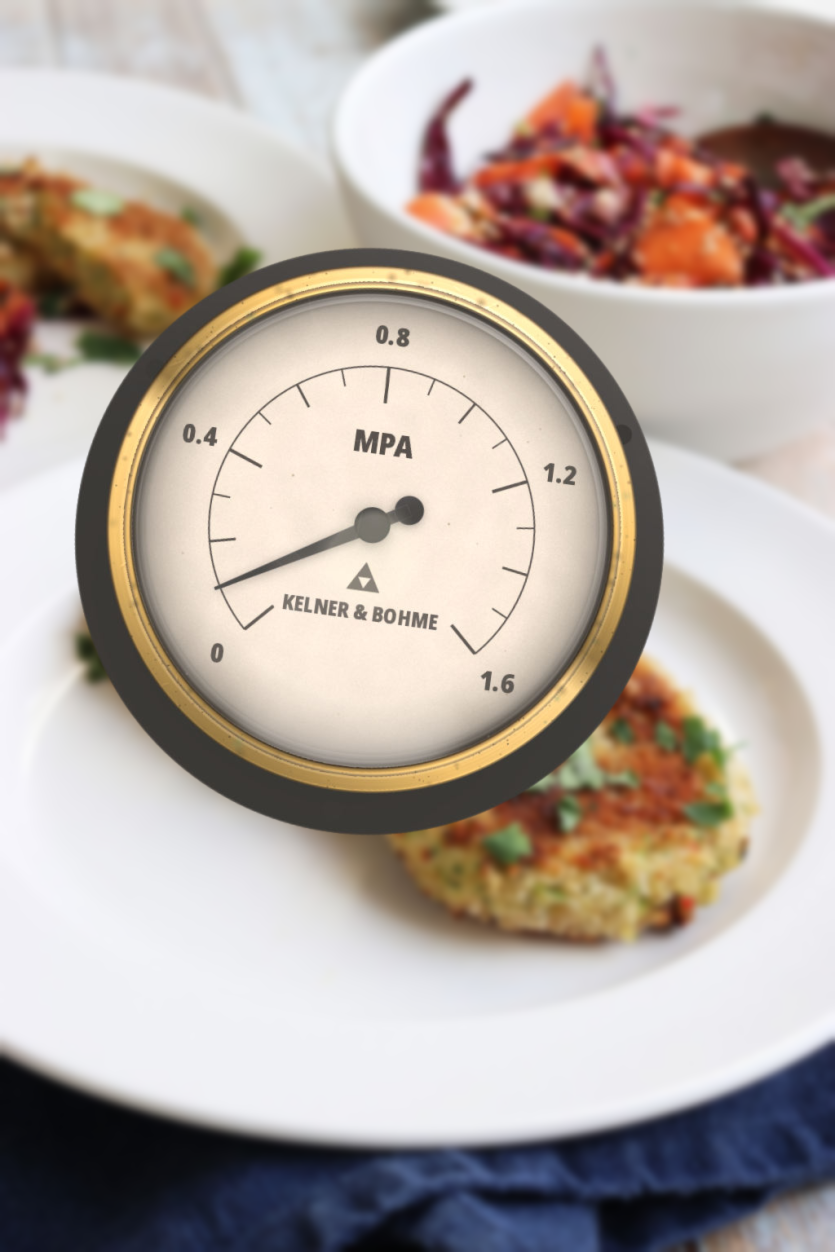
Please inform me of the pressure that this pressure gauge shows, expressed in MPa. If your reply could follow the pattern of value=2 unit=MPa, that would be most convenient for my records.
value=0.1 unit=MPa
